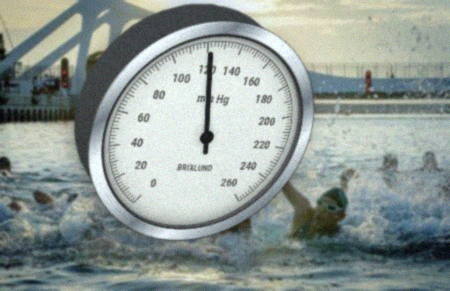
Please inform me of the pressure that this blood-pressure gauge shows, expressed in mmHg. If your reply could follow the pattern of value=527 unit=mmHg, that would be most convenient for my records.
value=120 unit=mmHg
